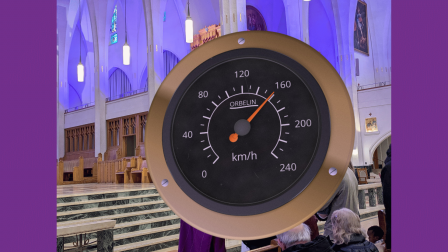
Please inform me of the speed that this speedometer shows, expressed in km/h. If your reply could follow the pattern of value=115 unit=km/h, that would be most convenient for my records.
value=160 unit=km/h
